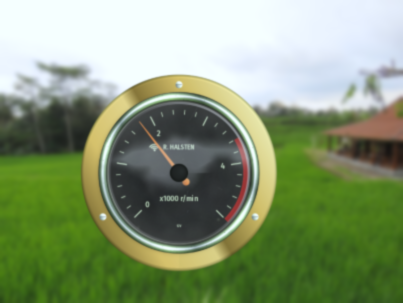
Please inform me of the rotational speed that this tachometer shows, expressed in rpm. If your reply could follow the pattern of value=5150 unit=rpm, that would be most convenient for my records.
value=1800 unit=rpm
